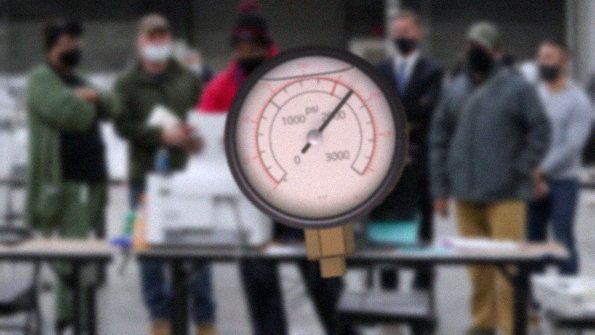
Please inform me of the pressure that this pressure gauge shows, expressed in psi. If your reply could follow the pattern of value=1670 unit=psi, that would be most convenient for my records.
value=2000 unit=psi
